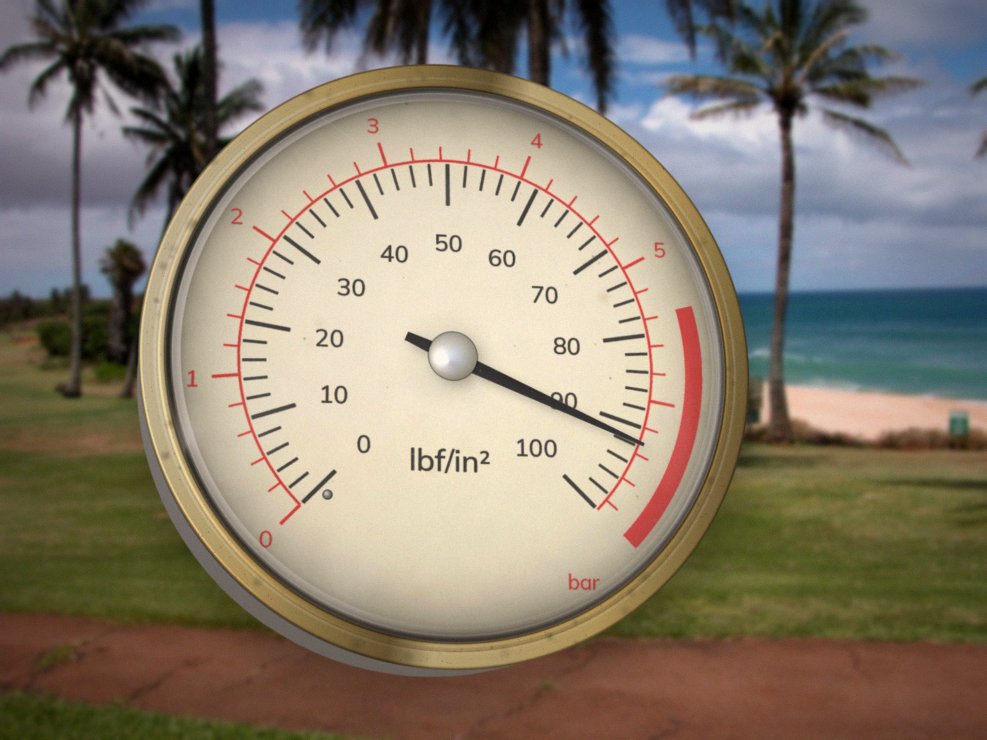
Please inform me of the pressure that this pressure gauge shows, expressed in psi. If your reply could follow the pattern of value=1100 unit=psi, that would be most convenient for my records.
value=92 unit=psi
